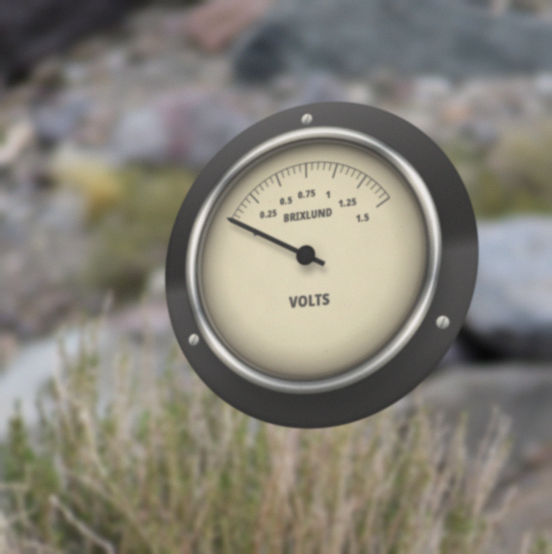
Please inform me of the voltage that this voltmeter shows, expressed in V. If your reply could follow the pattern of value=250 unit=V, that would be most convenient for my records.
value=0 unit=V
